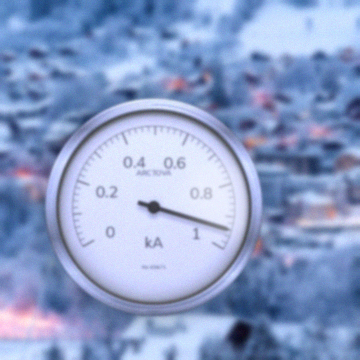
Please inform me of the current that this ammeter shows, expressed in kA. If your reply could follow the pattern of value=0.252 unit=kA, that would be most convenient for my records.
value=0.94 unit=kA
